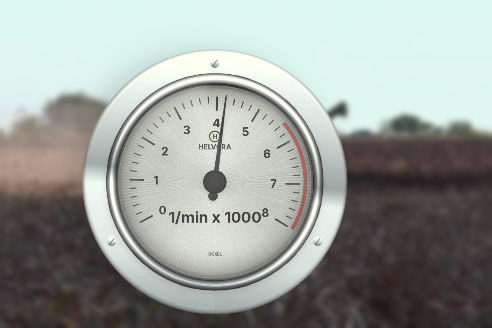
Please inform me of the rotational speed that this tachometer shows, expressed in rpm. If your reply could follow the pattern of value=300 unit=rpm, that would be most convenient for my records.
value=4200 unit=rpm
